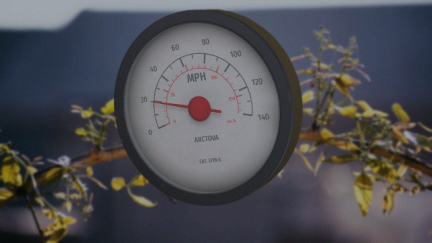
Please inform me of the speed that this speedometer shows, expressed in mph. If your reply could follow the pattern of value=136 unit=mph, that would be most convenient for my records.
value=20 unit=mph
